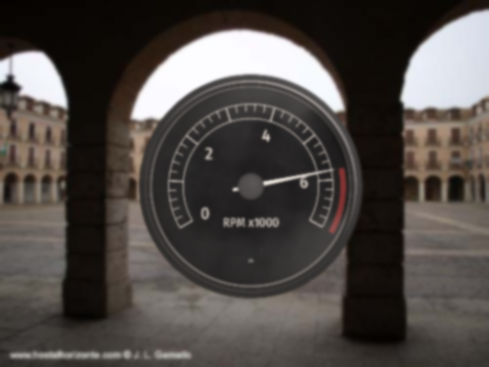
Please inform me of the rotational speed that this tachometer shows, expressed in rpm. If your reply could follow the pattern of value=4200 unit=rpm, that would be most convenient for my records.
value=5800 unit=rpm
